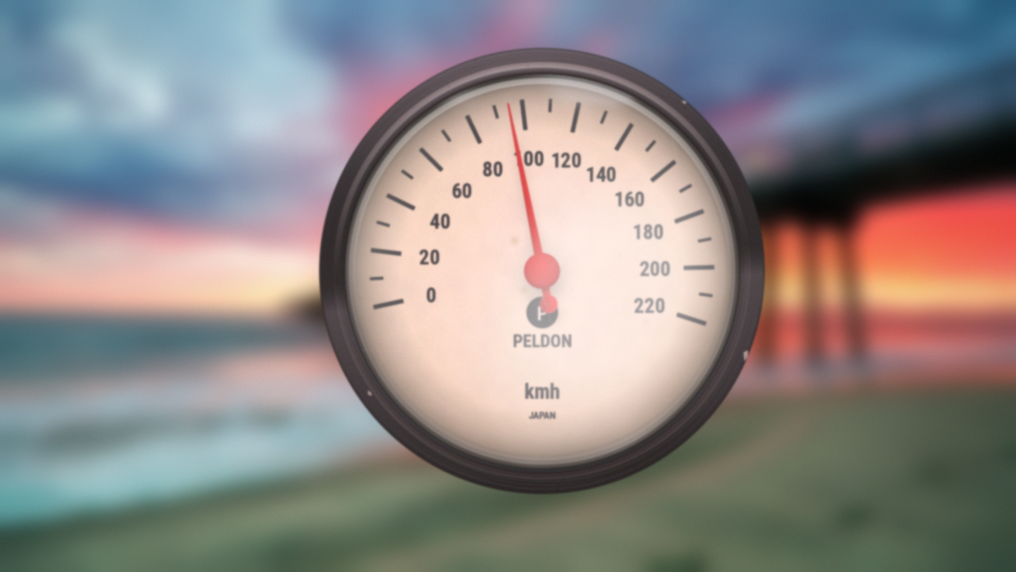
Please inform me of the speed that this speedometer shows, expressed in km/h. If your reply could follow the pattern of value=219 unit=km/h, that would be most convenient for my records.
value=95 unit=km/h
